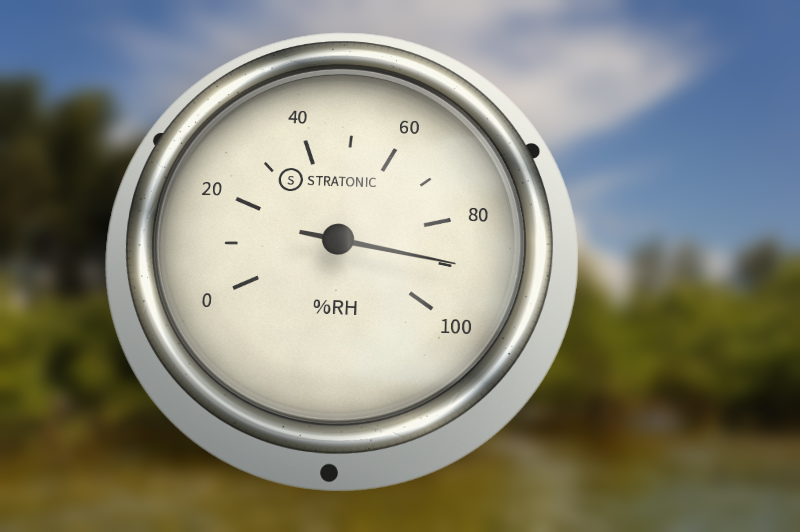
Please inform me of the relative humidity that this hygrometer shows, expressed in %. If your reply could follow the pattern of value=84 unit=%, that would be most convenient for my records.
value=90 unit=%
